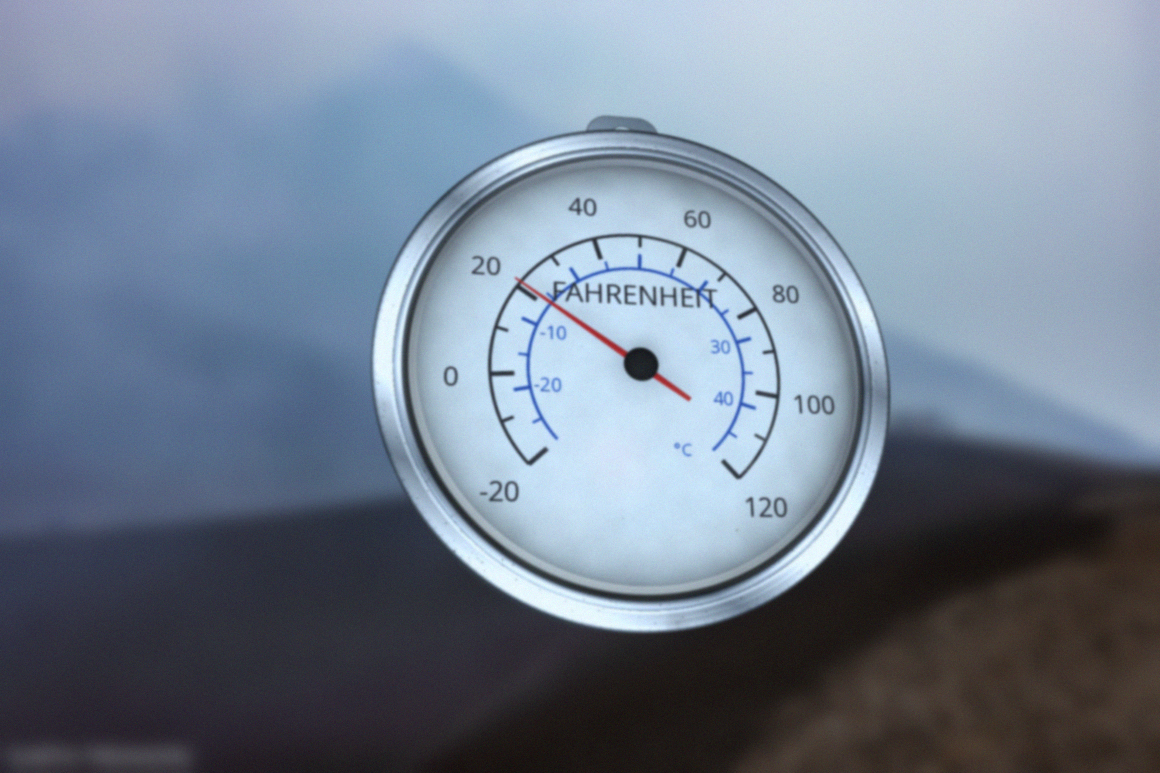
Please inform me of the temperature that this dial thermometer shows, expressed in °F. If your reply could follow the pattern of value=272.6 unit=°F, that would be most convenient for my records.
value=20 unit=°F
